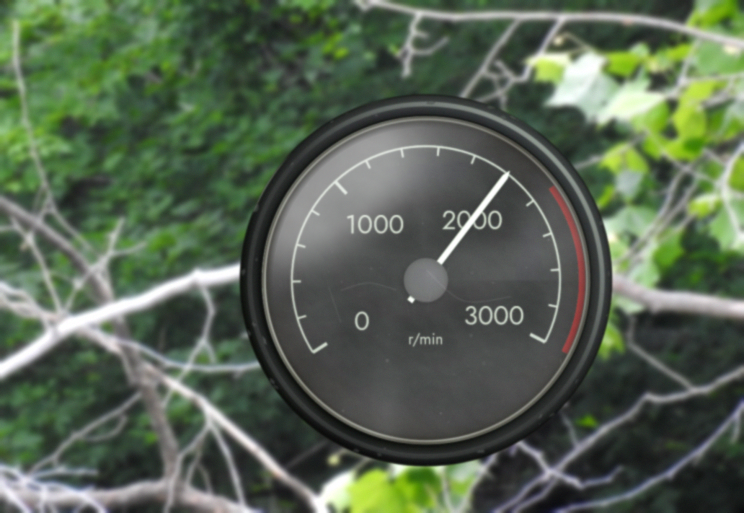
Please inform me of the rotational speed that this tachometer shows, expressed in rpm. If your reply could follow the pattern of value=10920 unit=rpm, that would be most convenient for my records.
value=2000 unit=rpm
